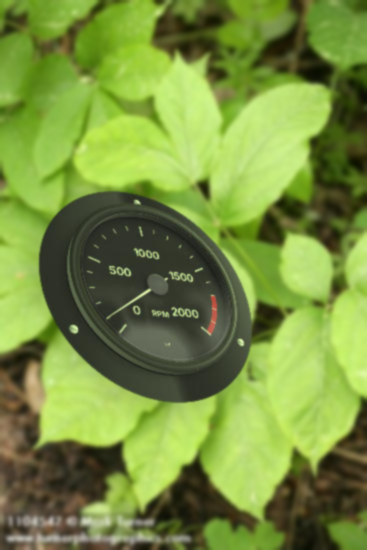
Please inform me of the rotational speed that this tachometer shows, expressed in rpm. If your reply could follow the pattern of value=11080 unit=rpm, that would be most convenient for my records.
value=100 unit=rpm
